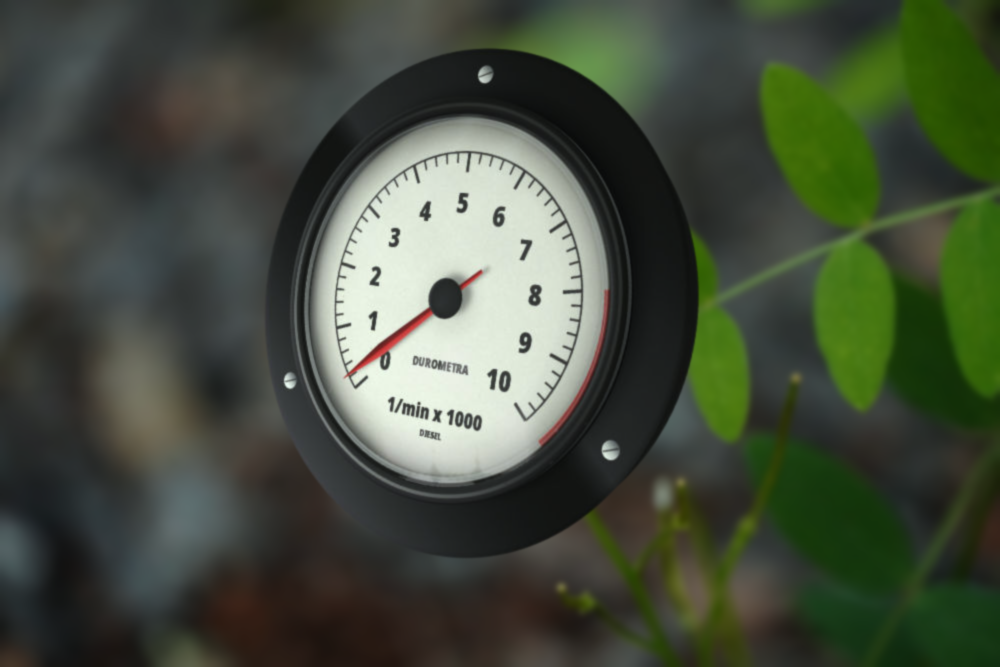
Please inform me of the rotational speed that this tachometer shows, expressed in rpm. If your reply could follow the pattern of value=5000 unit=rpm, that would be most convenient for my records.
value=200 unit=rpm
